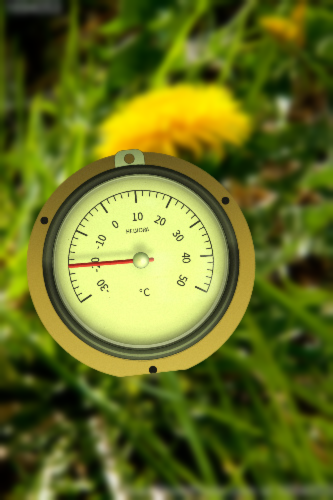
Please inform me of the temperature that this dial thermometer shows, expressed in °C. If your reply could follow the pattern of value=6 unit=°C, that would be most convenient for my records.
value=-20 unit=°C
